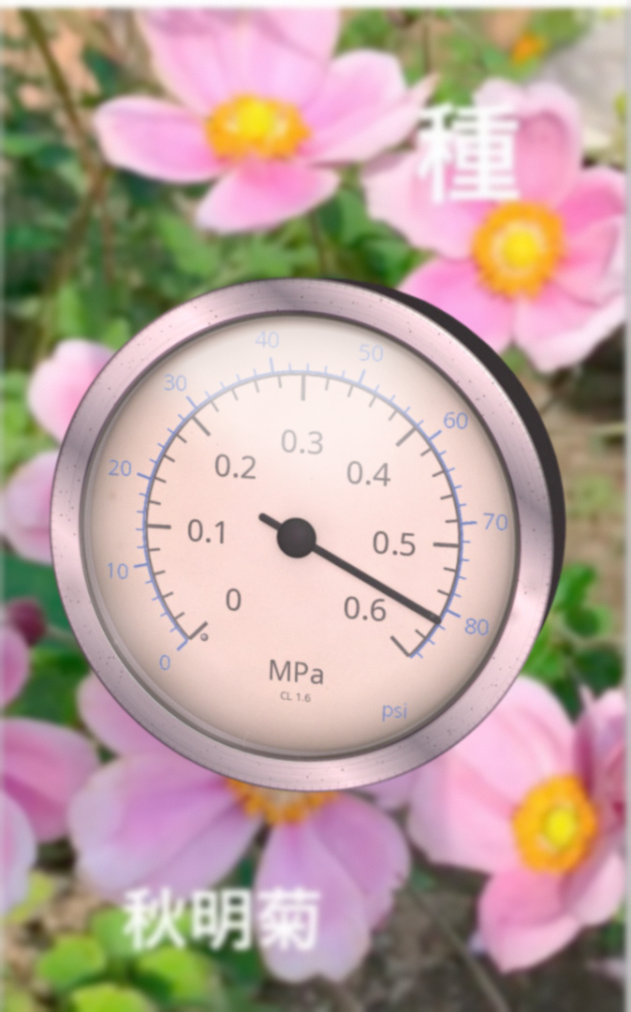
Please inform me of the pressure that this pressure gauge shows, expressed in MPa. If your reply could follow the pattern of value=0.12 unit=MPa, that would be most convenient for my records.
value=0.56 unit=MPa
